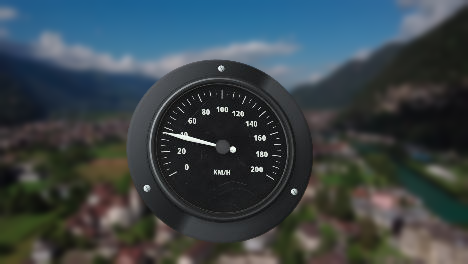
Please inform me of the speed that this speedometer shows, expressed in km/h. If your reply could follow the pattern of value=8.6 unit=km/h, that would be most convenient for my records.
value=35 unit=km/h
